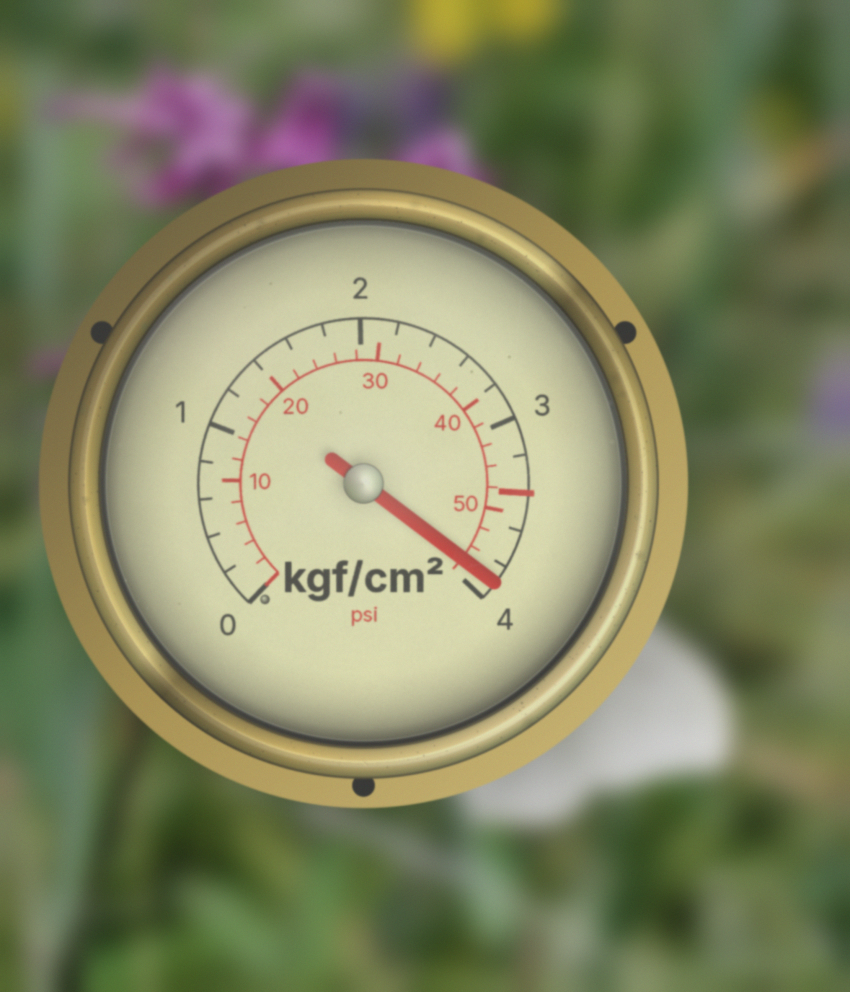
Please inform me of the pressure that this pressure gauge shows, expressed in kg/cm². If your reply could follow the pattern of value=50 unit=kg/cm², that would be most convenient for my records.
value=3.9 unit=kg/cm²
